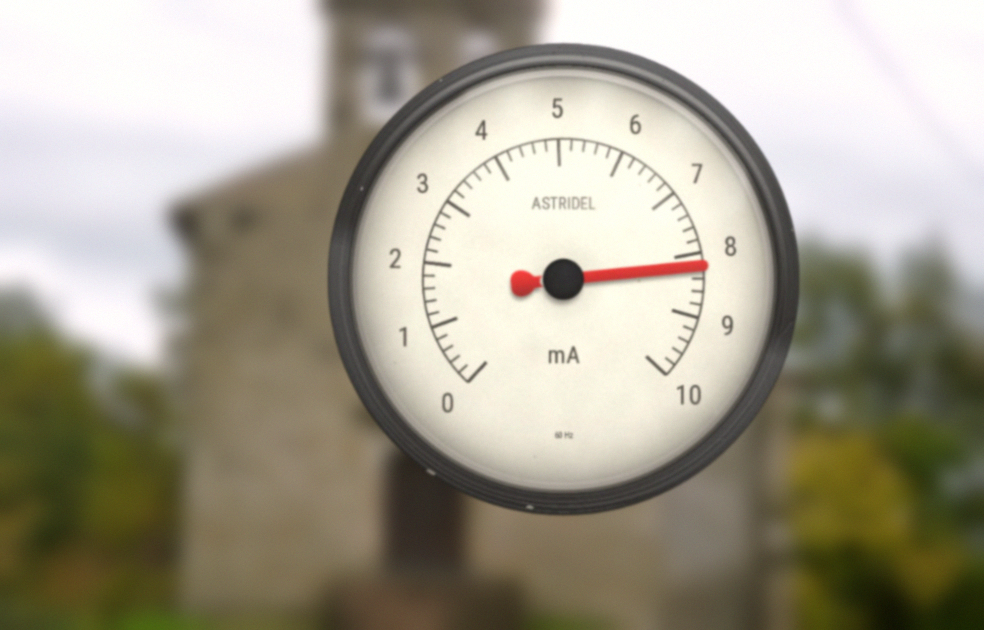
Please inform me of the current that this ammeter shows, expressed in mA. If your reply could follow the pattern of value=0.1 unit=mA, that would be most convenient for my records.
value=8.2 unit=mA
